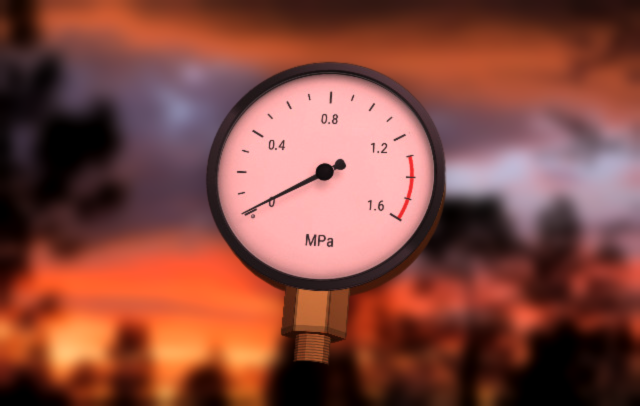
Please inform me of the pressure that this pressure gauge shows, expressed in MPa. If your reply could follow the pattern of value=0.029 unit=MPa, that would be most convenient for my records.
value=0 unit=MPa
